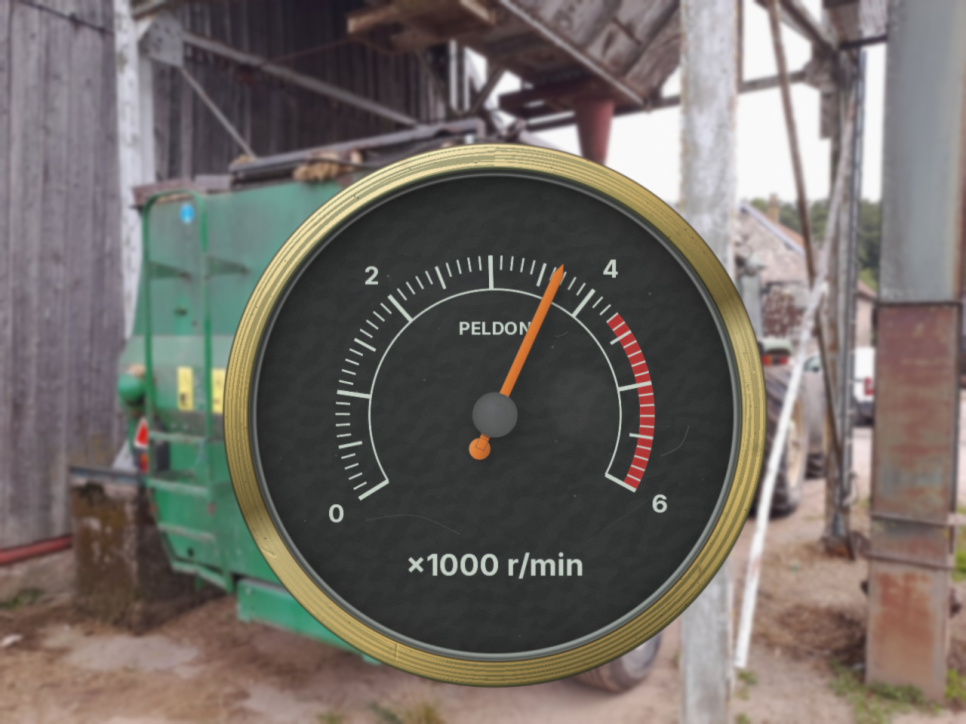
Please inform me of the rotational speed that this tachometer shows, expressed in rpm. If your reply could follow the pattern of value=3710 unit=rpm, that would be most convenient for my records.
value=3650 unit=rpm
